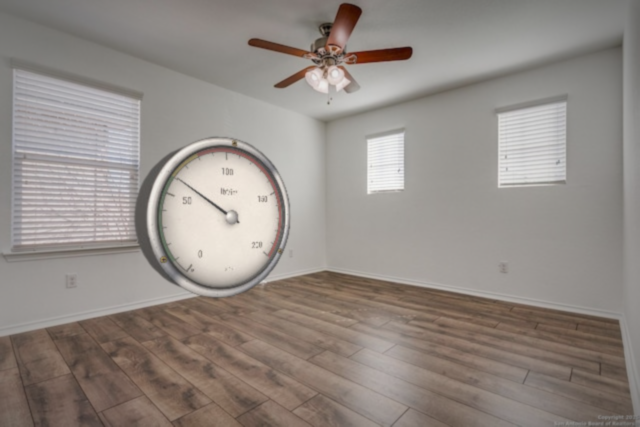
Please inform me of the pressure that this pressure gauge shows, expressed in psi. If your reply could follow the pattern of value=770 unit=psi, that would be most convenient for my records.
value=60 unit=psi
